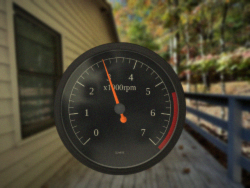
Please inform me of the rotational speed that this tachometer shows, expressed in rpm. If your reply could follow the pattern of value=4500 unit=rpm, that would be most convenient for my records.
value=3000 unit=rpm
